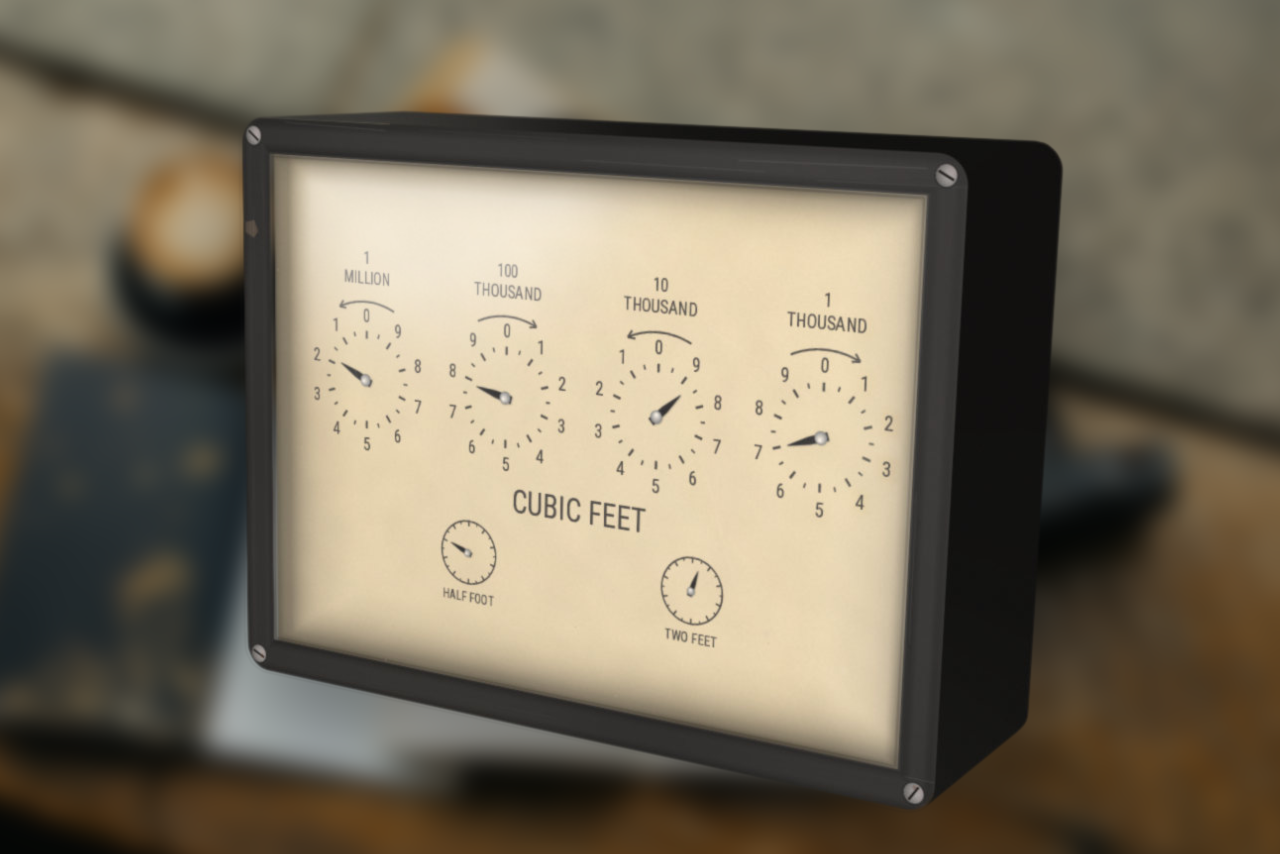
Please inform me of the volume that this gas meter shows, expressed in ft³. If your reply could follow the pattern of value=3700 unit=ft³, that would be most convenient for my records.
value=178700 unit=ft³
